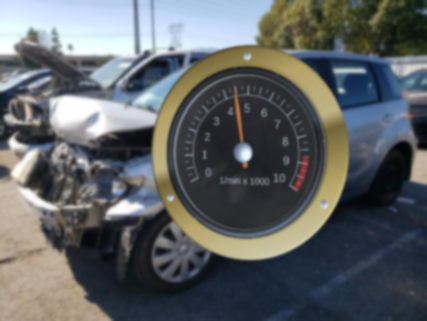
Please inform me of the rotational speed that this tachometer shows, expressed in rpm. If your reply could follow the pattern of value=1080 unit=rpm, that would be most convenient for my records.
value=4500 unit=rpm
